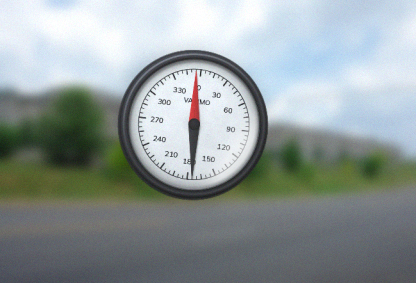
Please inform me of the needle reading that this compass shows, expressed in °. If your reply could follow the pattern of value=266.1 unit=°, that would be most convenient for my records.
value=355 unit=°
